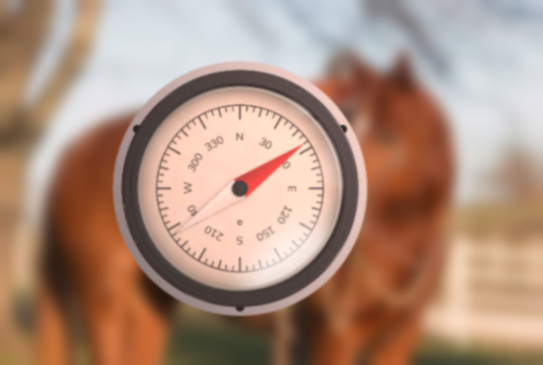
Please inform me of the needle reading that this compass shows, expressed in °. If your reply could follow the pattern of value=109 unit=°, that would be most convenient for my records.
value=55 unit=°
